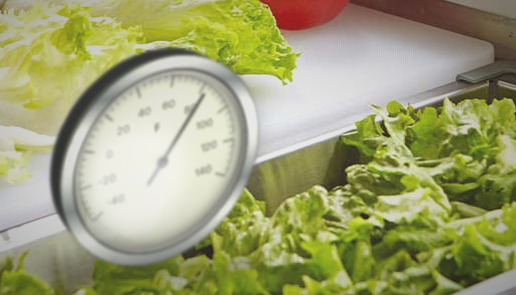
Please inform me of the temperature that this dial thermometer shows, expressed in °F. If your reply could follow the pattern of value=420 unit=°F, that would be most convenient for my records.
value=80 unit=°F
